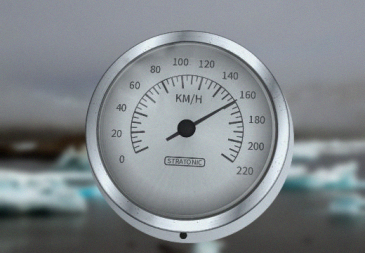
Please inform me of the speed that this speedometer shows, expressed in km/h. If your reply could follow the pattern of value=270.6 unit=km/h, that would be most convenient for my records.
value=160 unit=km/h
